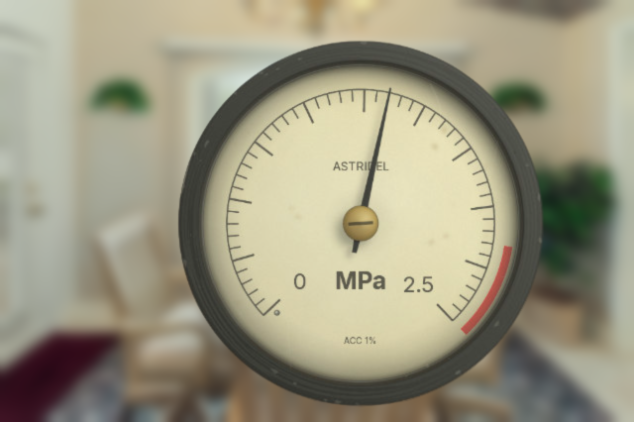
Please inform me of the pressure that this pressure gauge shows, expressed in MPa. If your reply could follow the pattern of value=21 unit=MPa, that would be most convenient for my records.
value=1.35 unit=MPa
